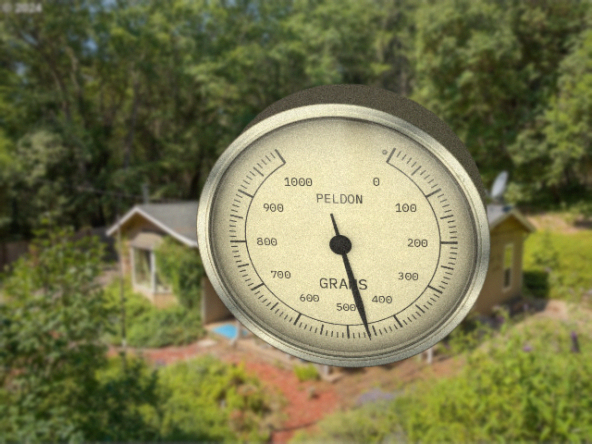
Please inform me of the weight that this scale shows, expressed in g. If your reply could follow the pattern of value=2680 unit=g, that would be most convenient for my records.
value=460 unit=g
